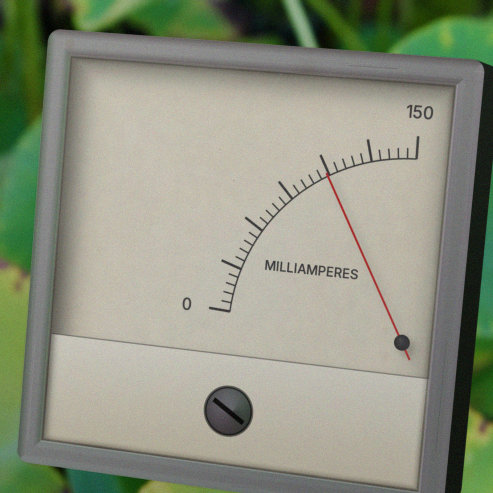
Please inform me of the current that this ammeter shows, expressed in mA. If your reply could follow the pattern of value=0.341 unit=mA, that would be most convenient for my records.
value=100 unit=mA
